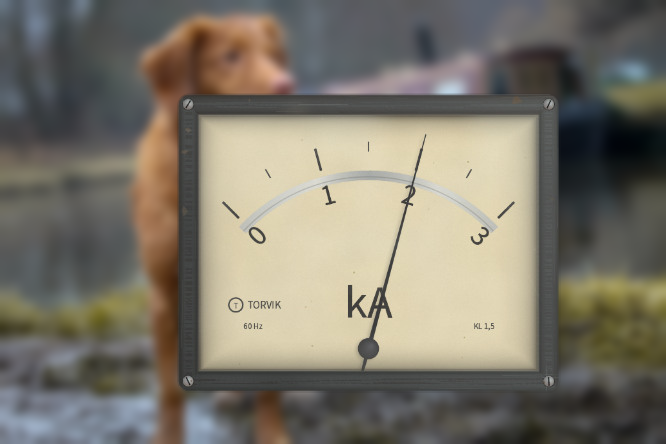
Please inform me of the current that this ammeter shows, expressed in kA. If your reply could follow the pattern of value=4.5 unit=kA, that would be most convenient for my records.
value=2 unit=kA
